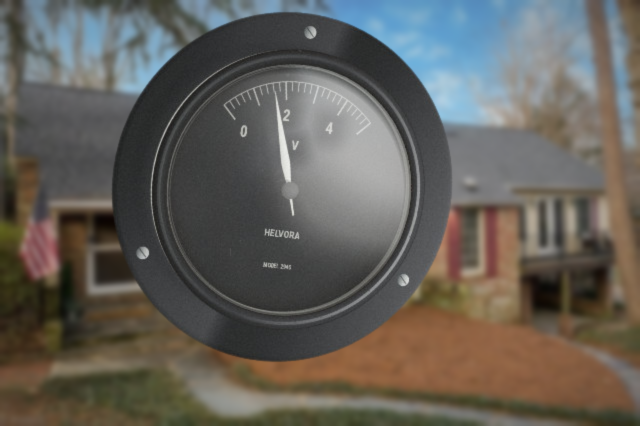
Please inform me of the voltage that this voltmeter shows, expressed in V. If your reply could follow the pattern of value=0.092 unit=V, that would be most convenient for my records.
value=1.6 unit=V
